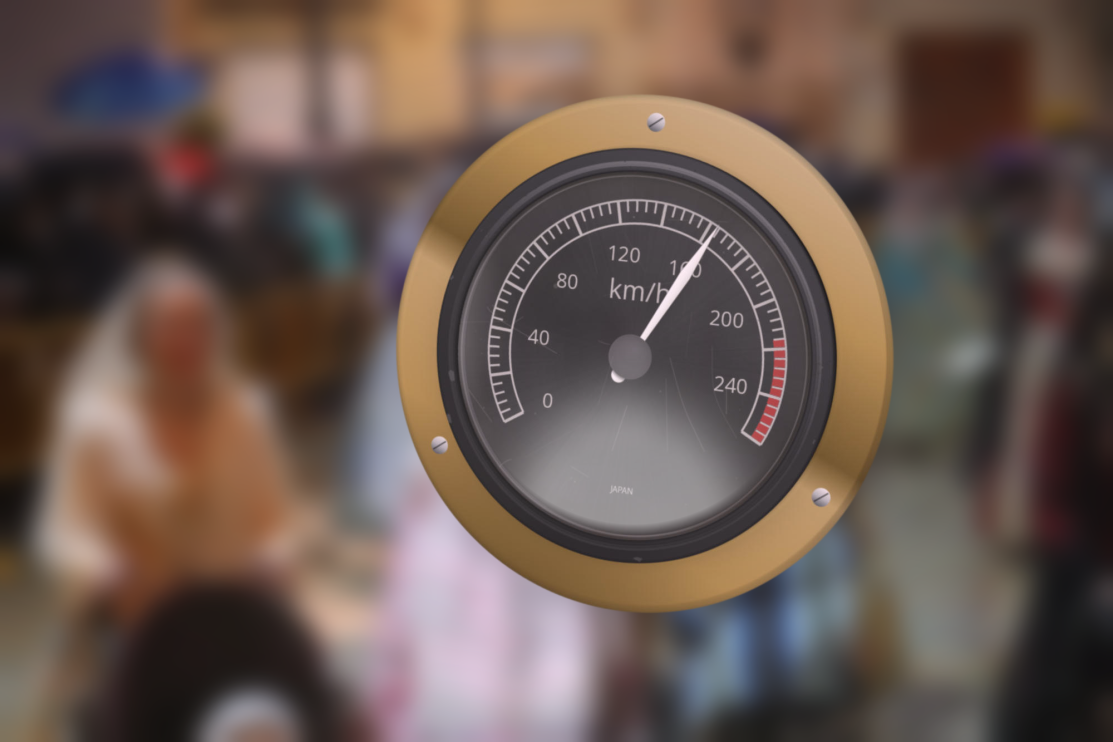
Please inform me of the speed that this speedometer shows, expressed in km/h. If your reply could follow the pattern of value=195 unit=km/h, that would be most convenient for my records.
value=164 unit=km/h
